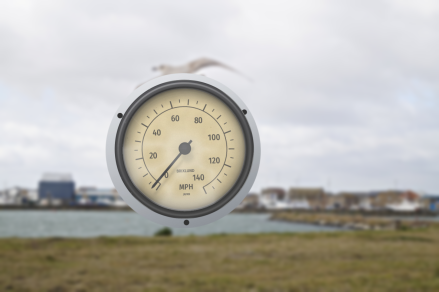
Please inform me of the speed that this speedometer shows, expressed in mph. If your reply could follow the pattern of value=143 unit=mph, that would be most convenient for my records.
value=2.5 unit=mph
